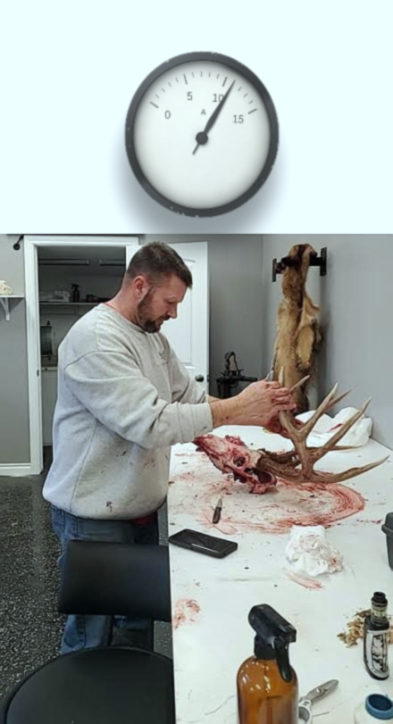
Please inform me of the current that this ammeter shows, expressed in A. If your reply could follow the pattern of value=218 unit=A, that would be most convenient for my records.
value=11 unit=A
